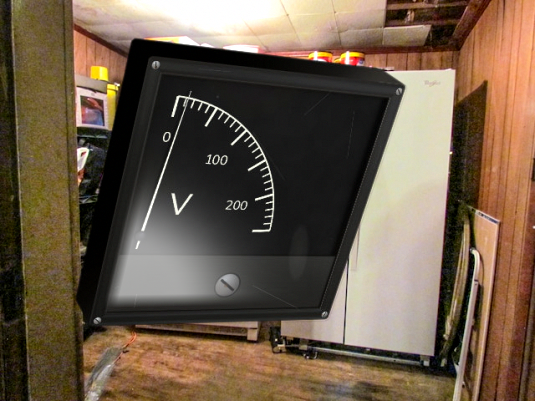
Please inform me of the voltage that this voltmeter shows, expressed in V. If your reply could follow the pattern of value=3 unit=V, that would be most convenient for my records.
value=10 unit=V
